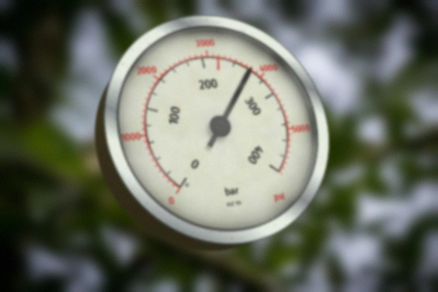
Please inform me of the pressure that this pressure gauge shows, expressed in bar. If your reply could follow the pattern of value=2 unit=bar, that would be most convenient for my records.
value=260 unit=bar
